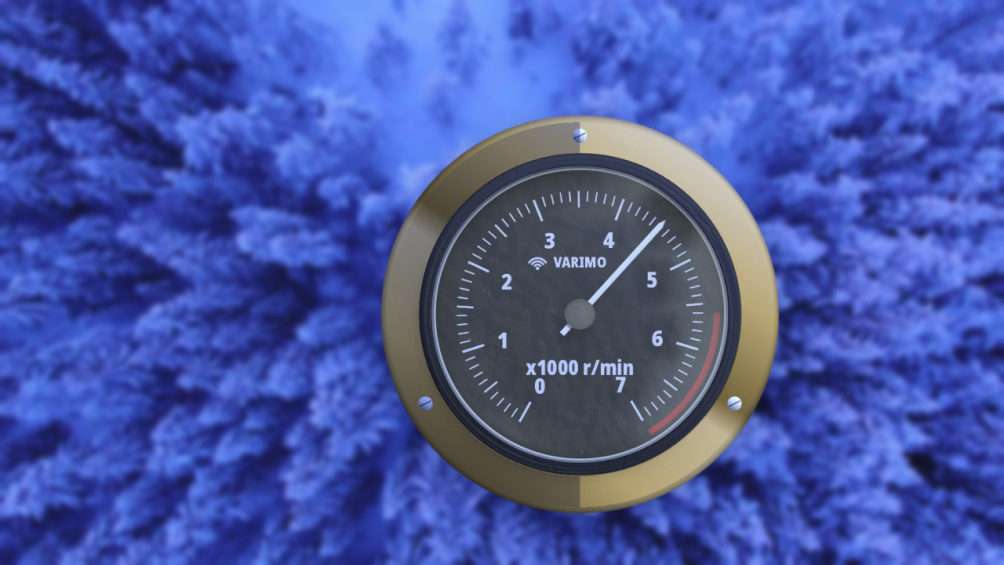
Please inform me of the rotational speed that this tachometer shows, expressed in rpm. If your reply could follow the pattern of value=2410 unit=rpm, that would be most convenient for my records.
value=4500 unit=rpm
